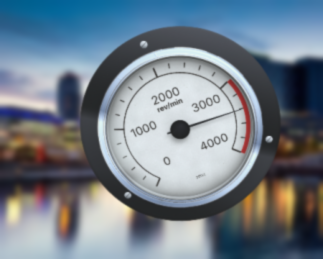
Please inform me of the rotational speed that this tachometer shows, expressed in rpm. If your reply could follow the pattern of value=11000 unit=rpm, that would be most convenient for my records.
value=3400 unit=rpm
